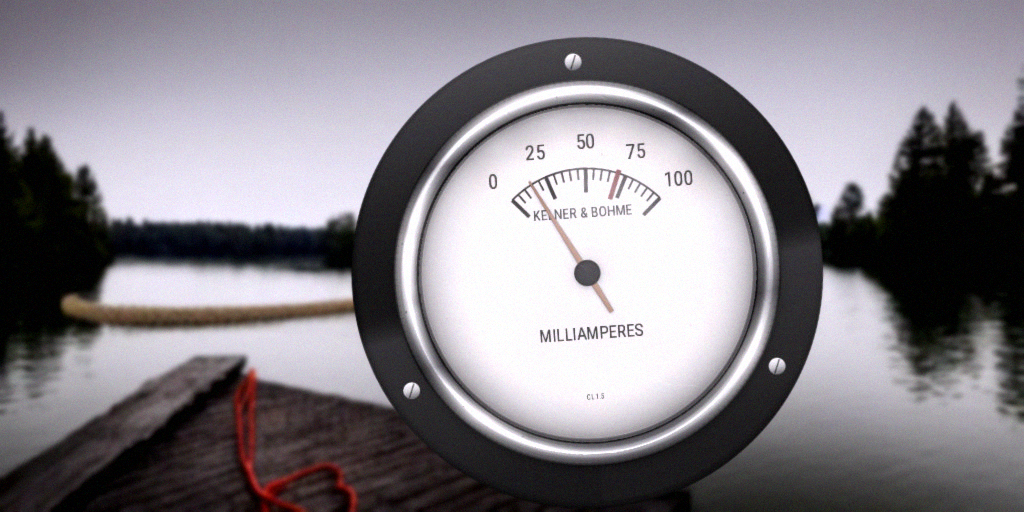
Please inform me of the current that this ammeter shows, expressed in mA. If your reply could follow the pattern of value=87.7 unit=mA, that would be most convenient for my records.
value=15 unit=mA
